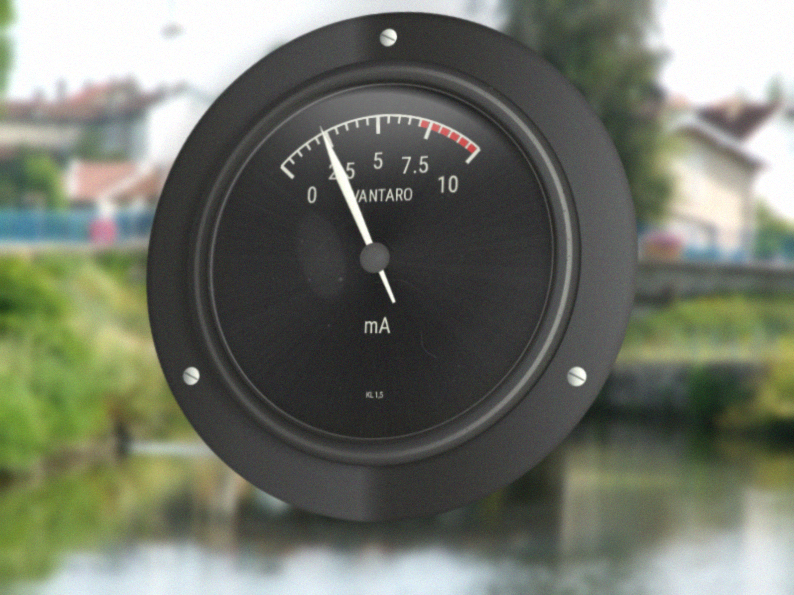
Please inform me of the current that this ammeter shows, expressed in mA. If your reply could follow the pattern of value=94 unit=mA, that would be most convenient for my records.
value=2.5 unit=mA
